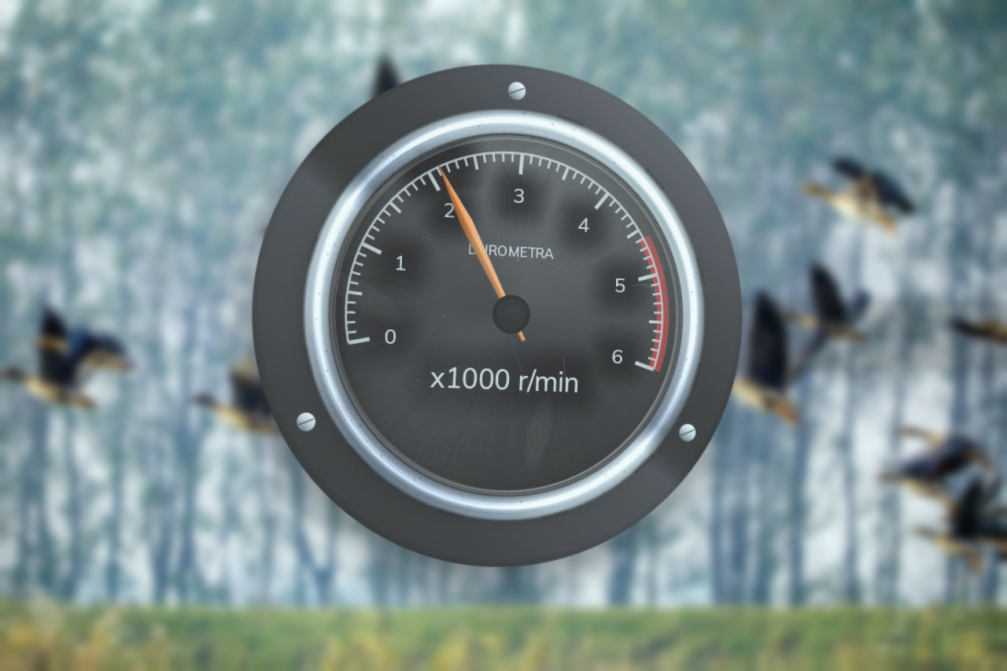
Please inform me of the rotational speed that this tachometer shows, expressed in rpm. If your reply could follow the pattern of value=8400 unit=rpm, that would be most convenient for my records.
value=2100 unit=rpm
